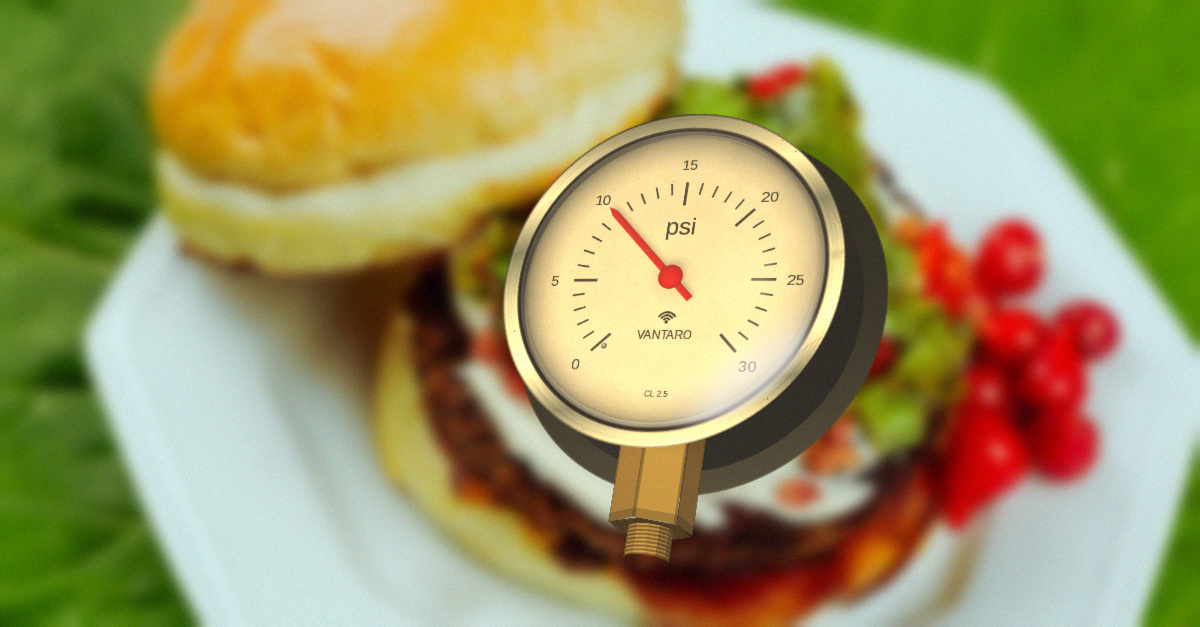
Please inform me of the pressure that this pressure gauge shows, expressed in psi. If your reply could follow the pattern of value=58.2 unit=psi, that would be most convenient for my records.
value=10 unit=psi
